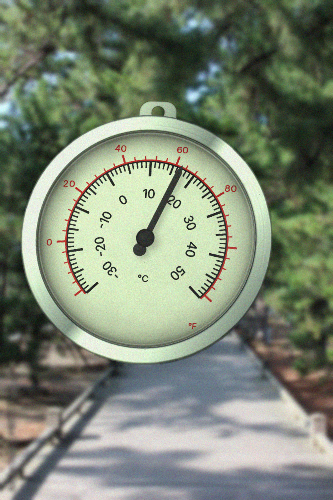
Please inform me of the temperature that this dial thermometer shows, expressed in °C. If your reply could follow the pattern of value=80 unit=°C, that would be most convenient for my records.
value=17 unit=°C
